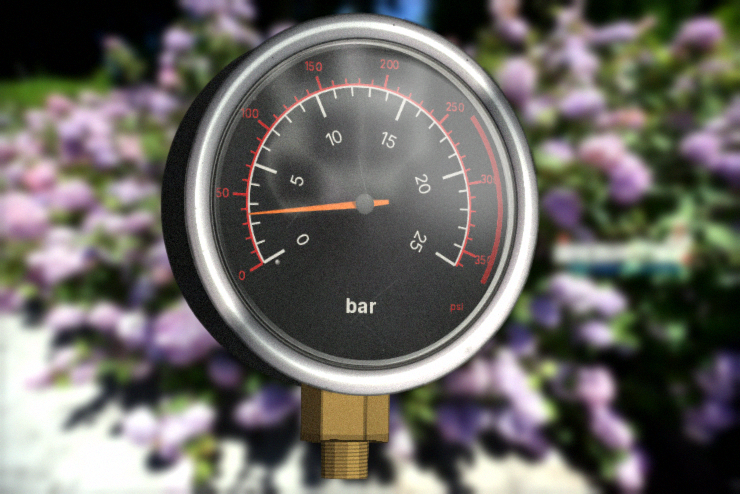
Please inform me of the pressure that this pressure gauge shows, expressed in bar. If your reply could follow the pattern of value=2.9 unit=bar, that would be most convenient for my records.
value=2.5 unit=bar
